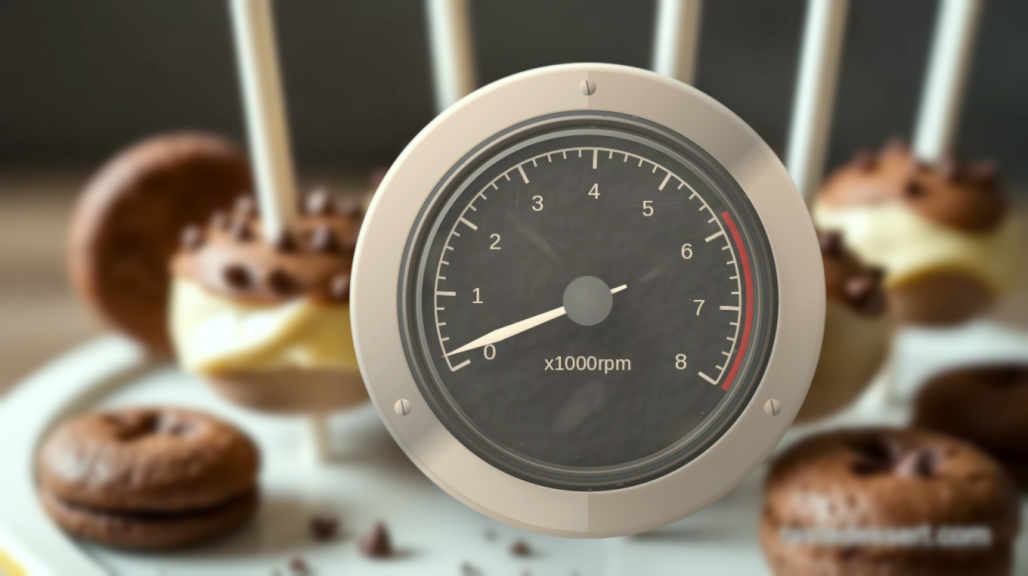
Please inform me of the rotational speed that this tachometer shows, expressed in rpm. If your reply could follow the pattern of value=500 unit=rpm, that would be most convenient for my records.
value=200 unit=rpm
